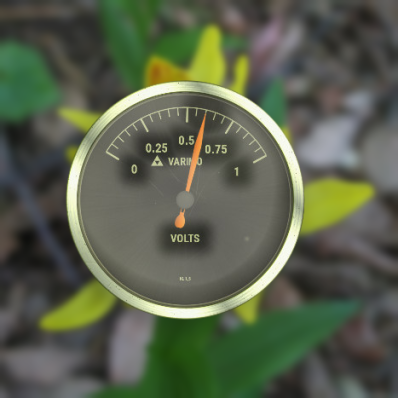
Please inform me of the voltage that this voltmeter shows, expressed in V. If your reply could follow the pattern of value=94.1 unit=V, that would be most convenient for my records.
value=0.6 unit=V
